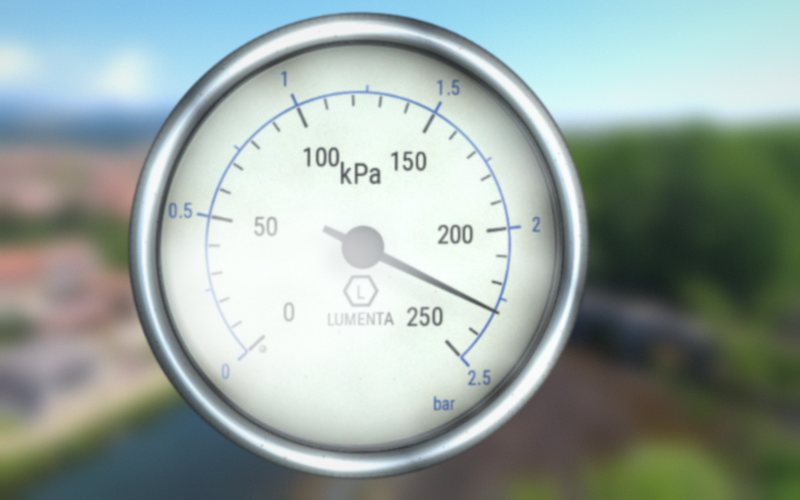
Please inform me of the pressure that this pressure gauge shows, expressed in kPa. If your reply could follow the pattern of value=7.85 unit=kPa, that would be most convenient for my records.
value=230 unit=kPa
